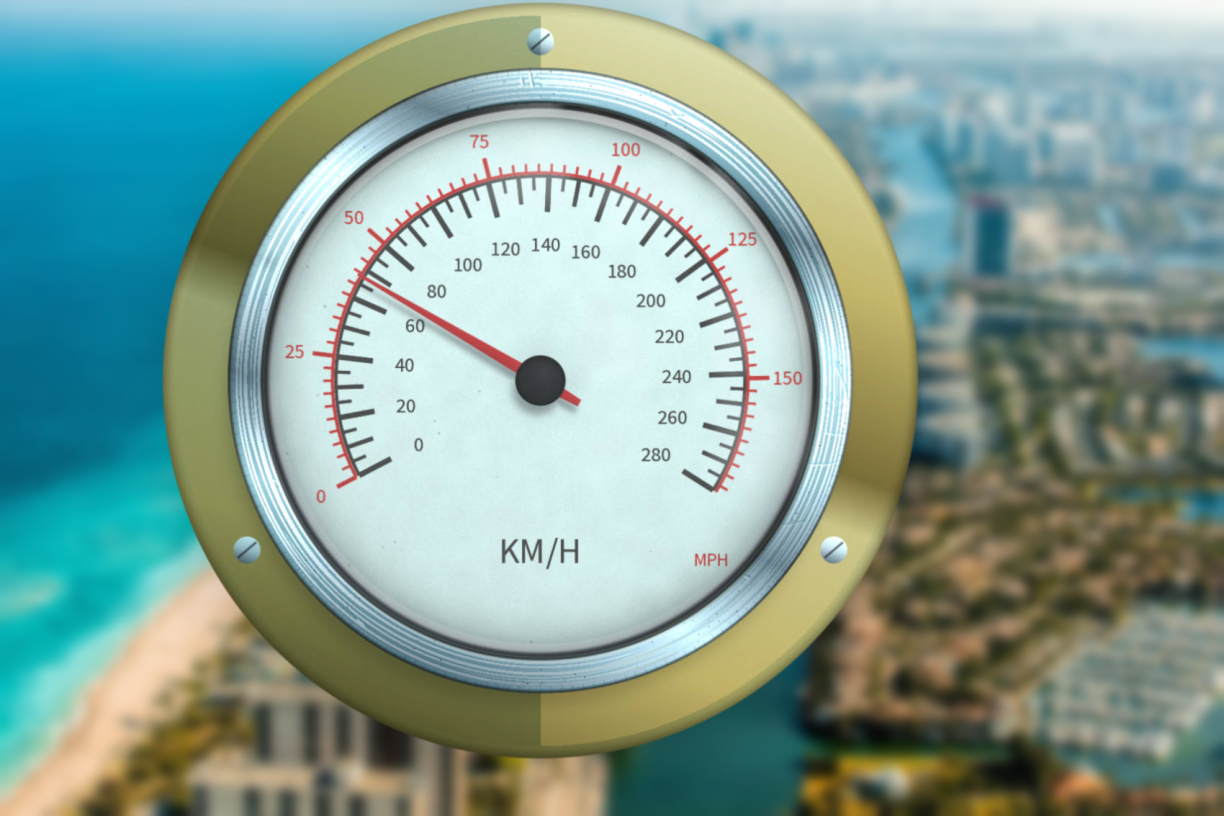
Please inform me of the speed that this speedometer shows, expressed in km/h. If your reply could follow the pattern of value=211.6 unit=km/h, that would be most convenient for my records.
value=67.5 unit=km/h
